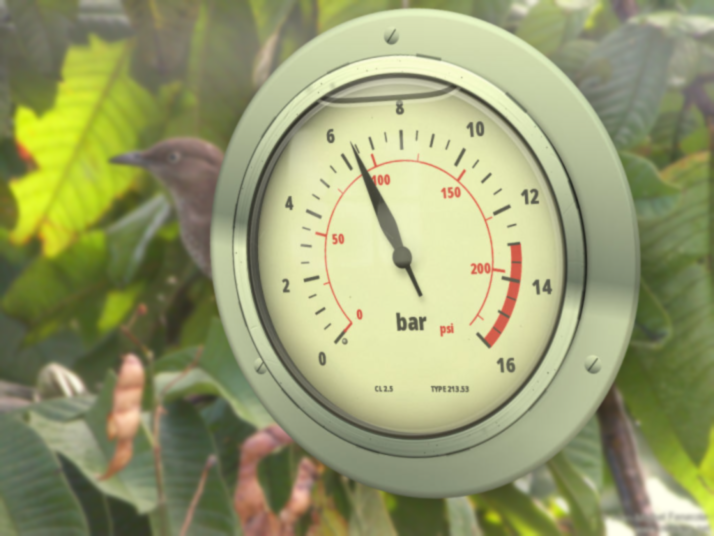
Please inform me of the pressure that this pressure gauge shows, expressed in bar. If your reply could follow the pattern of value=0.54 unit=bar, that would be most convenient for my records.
value=6.5 unit=bar
